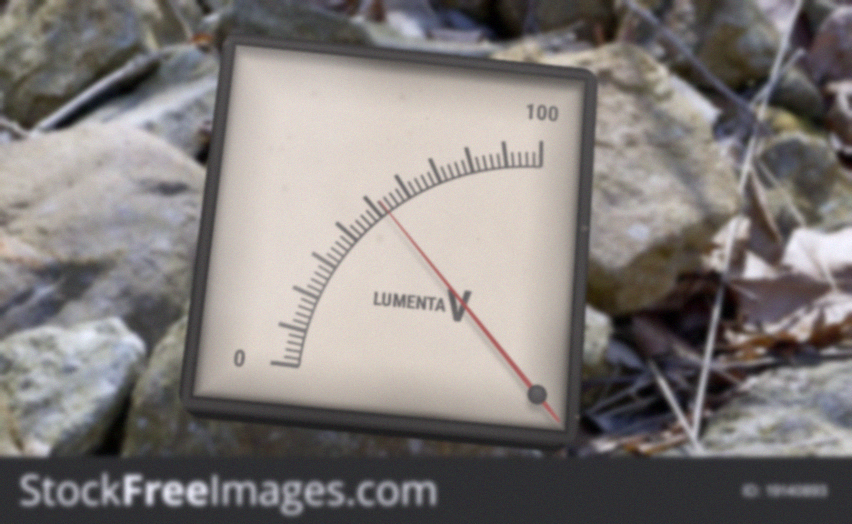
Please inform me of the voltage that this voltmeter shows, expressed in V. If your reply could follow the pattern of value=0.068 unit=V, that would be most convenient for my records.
value=52 unit=V
